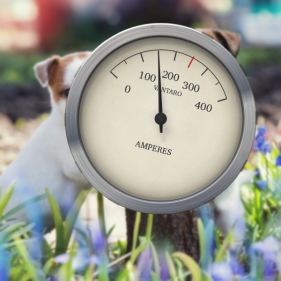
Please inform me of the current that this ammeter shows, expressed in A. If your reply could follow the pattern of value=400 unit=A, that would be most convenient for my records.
value=150 unit=A
